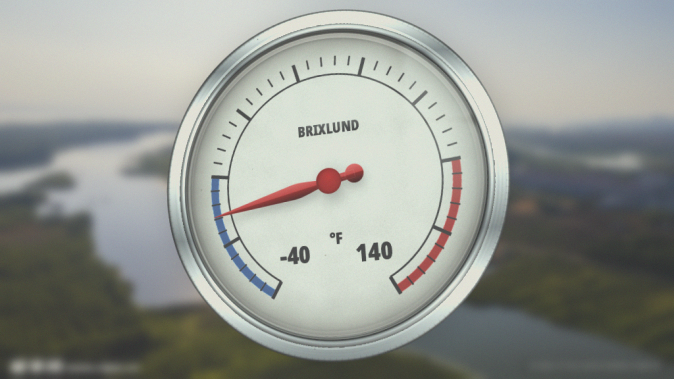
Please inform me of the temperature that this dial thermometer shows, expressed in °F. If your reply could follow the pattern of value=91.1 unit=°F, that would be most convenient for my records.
value=-12 unit=°F
